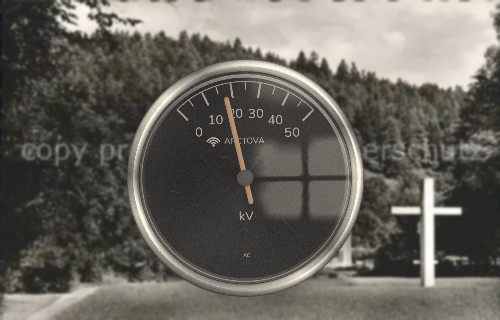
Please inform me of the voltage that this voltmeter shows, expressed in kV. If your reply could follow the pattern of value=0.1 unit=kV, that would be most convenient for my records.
value=17.5 unit=kV
